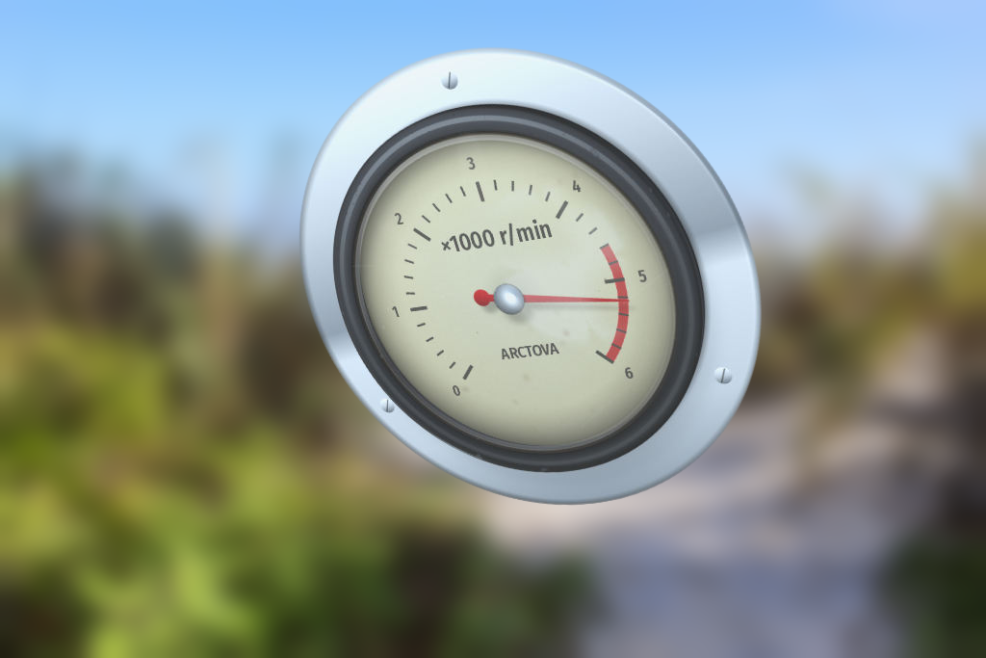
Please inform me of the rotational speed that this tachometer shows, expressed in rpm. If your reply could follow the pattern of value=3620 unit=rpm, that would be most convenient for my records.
value=5200 unit=rpm
